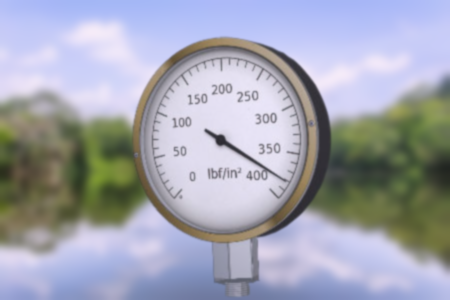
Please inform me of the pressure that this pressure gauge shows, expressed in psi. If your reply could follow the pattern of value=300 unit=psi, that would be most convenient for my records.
value=380 unit=psi
